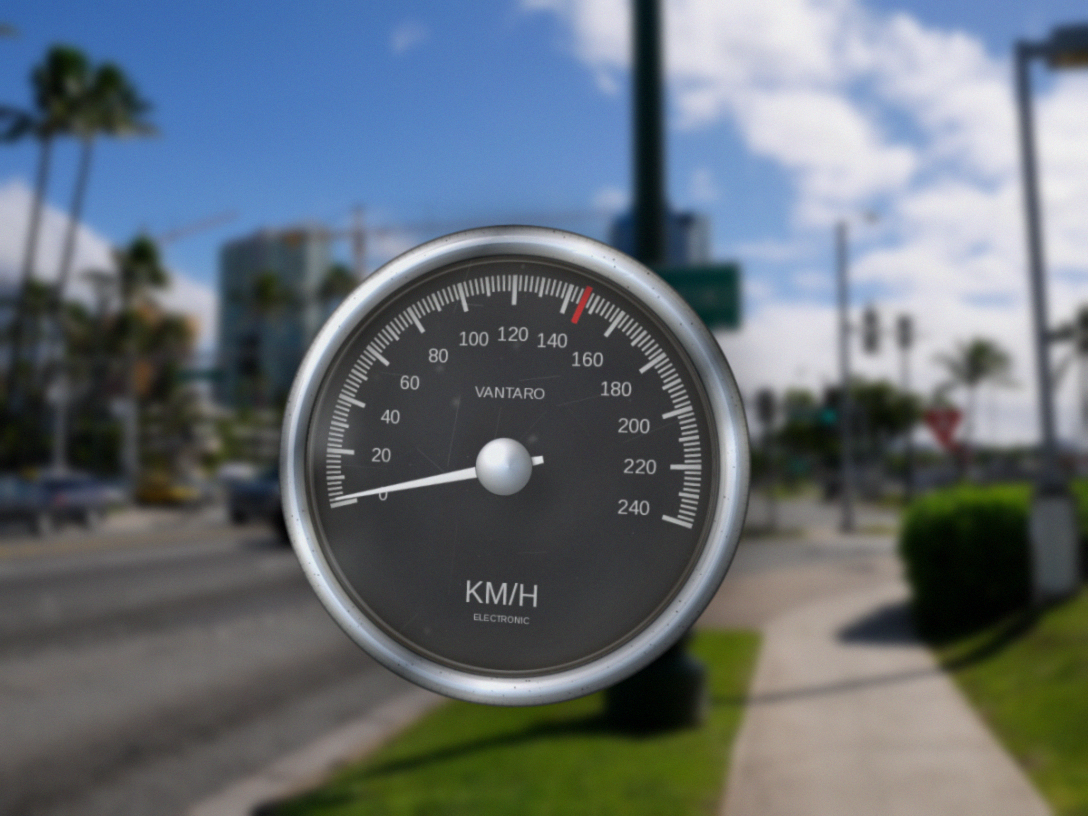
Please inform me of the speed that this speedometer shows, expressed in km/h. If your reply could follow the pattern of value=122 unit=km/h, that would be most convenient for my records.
value=2 unit=km/h
